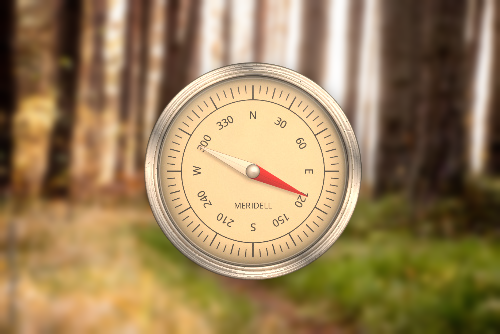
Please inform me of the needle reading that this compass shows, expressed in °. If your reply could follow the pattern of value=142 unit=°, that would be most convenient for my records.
value=115 unit=°
